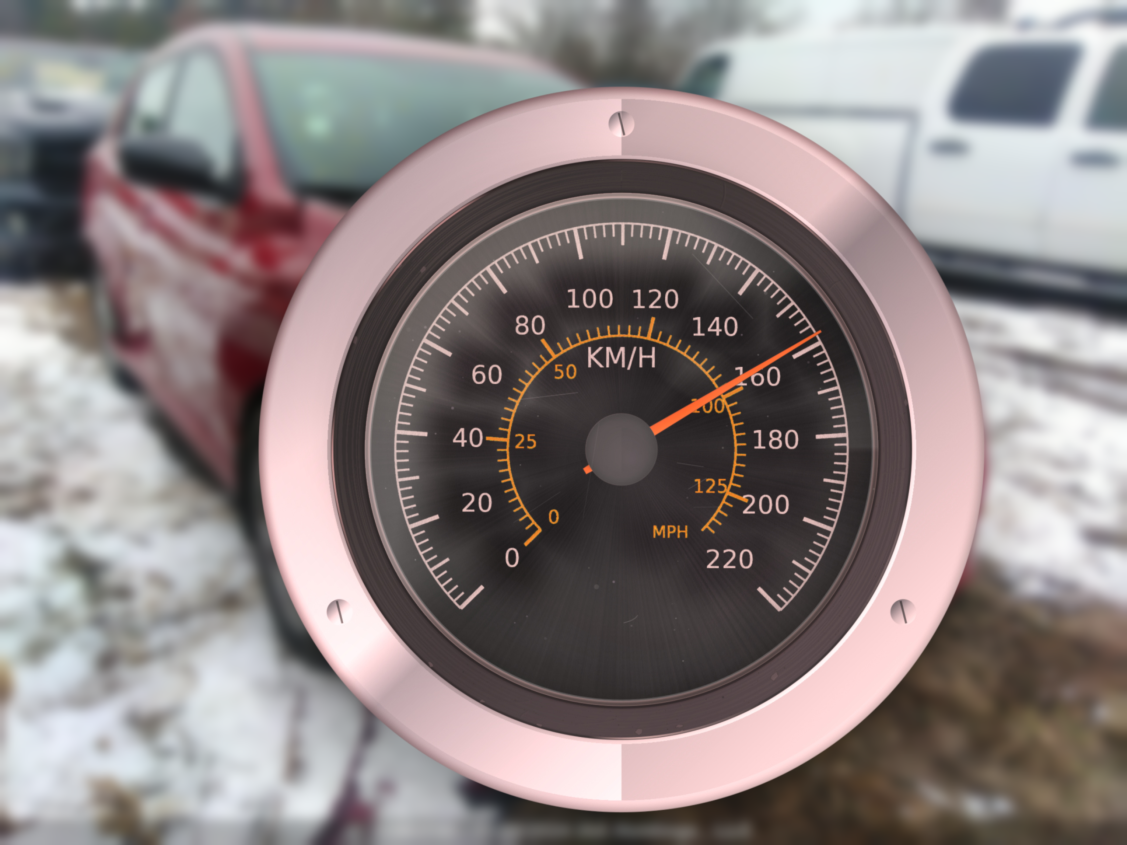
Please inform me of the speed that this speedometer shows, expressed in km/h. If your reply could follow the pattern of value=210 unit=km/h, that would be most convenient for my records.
value=158 unit=km/h
